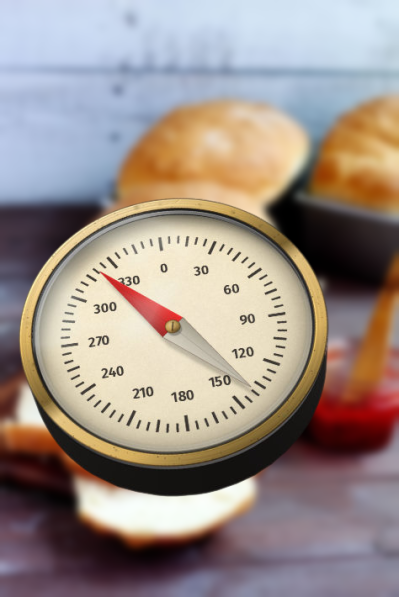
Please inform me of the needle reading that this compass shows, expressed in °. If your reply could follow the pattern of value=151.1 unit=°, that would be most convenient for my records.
value=320 unit=°
